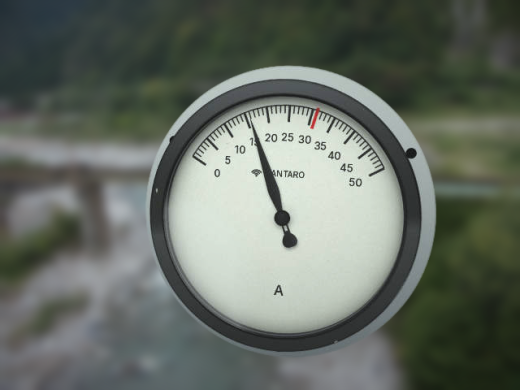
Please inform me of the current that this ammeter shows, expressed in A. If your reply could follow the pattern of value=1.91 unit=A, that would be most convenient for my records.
value=16 unit=A
